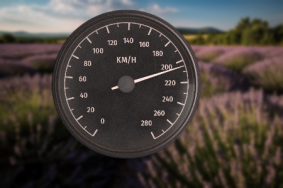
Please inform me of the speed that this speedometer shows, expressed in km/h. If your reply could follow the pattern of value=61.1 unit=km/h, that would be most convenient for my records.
value=205 unit=km/h
